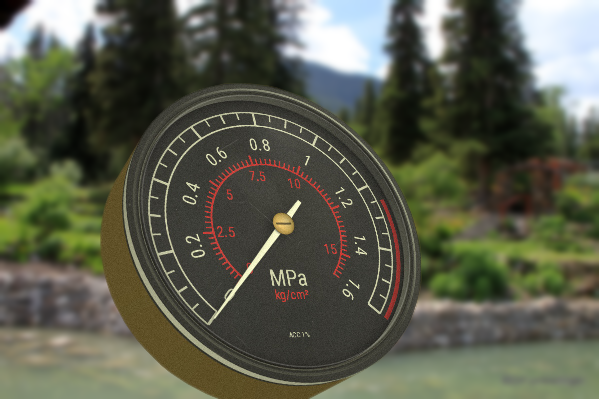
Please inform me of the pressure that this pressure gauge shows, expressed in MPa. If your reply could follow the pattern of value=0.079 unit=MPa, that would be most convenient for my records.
value=0 unit=MPa
